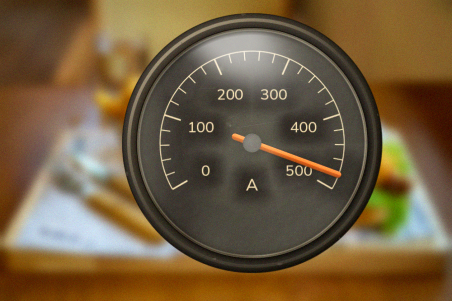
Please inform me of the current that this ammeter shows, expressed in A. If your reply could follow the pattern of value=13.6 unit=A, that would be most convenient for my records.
value=480 unit=A
